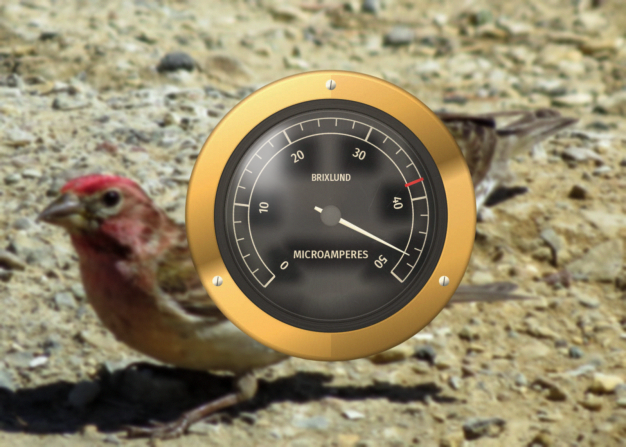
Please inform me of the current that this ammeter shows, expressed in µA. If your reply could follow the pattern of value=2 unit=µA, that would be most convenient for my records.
value=47 unit=µA
